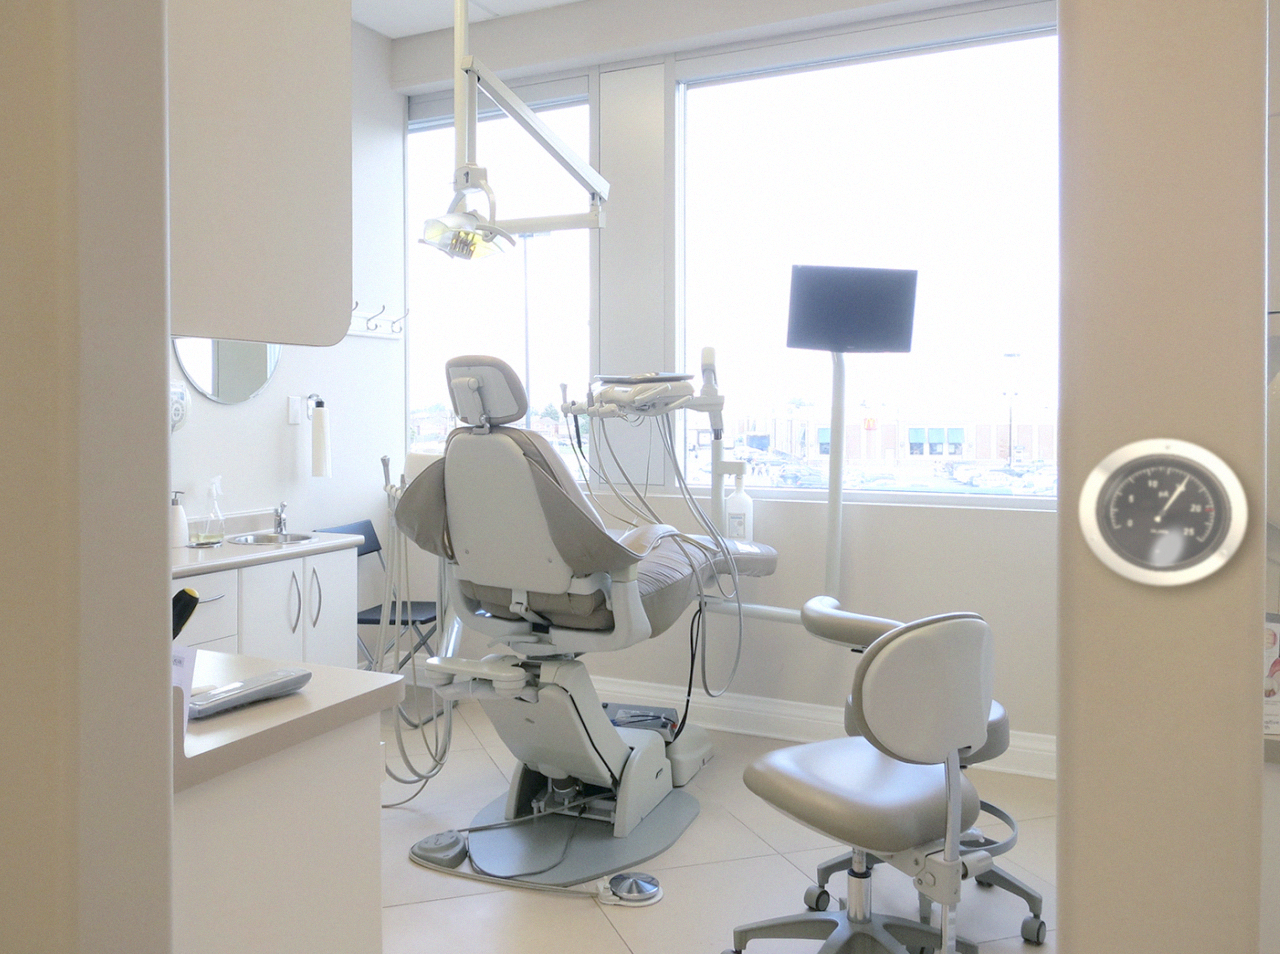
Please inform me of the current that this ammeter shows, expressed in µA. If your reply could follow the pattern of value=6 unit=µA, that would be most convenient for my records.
value=15 unit=µA
